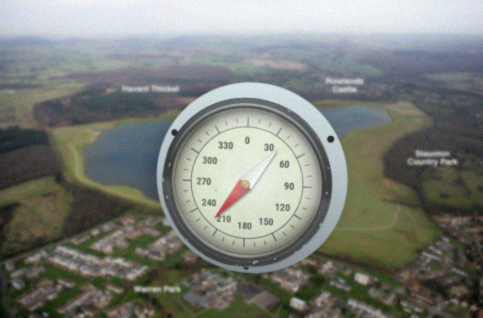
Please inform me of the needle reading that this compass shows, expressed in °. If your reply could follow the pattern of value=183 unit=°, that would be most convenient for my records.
value=220 unit=°
